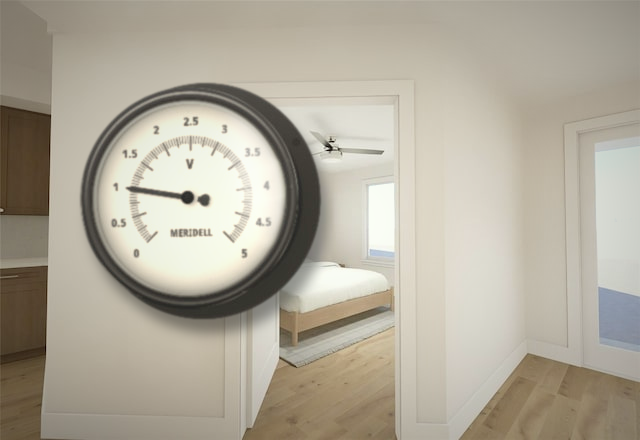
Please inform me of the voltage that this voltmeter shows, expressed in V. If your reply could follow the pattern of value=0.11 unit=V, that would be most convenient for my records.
value=1 unit=V
